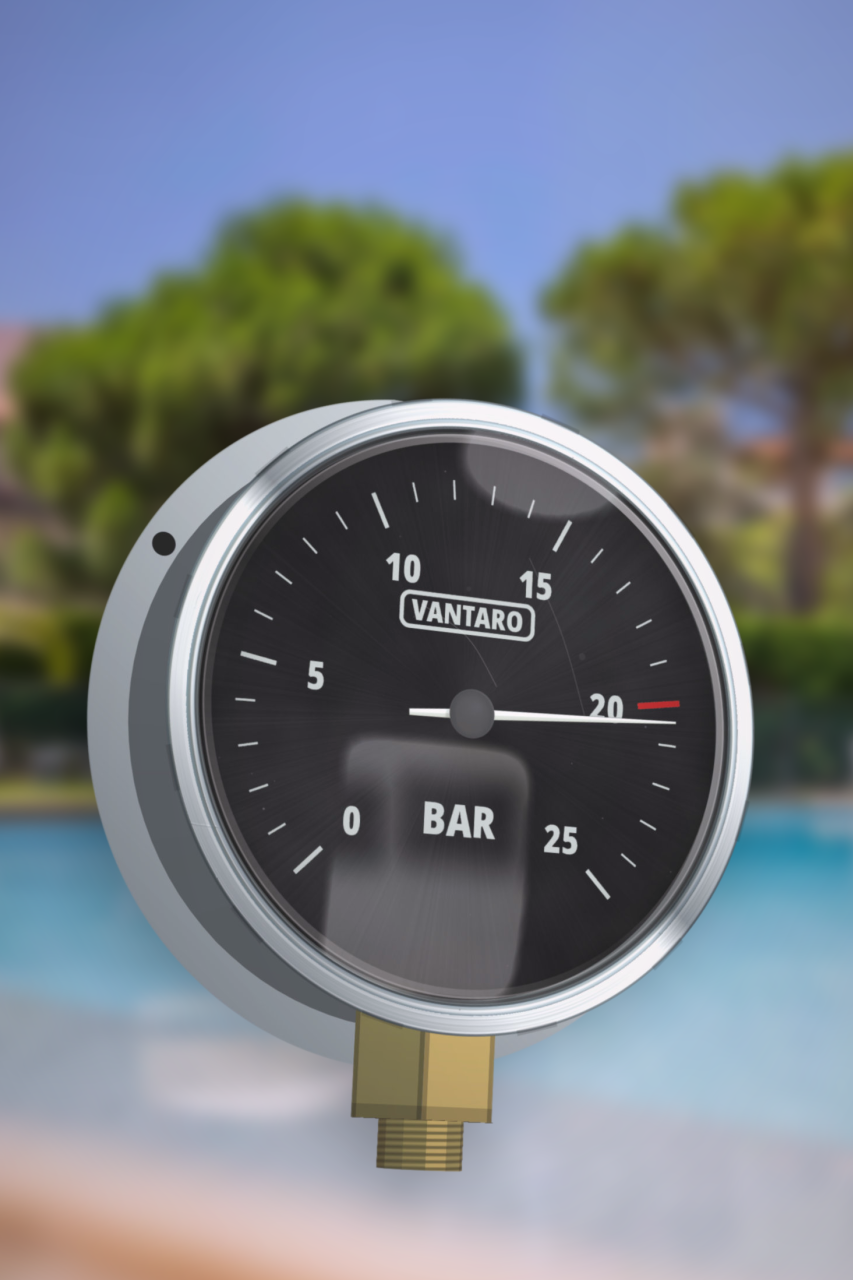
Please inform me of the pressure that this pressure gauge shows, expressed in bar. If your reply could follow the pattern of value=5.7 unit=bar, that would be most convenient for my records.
value=20.5 unit=bar
